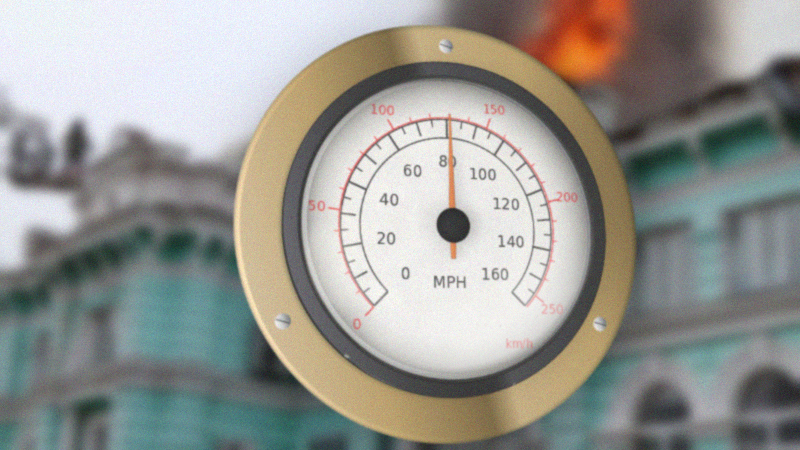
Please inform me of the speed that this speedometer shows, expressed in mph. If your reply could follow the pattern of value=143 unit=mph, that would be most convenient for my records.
value=80 unit=mph
